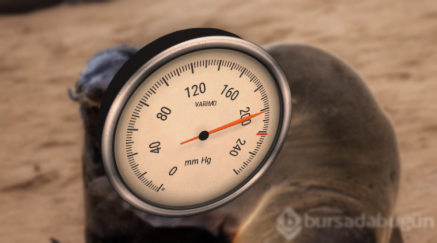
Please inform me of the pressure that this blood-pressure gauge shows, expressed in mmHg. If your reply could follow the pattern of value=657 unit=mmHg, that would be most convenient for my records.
value=200 unit=mmHg
